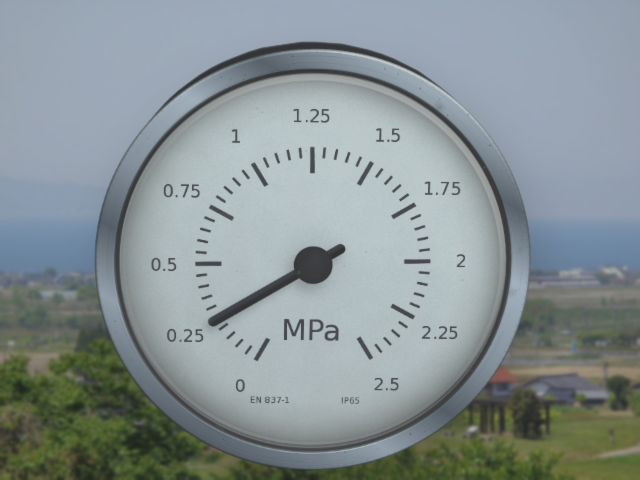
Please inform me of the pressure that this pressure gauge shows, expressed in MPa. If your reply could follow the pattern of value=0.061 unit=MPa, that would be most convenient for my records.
value=0.25 unit=MPa
